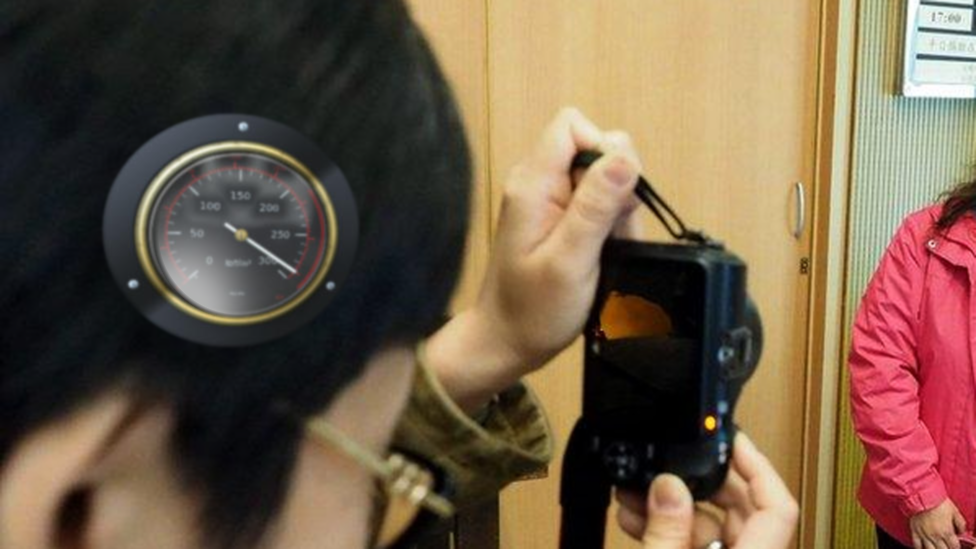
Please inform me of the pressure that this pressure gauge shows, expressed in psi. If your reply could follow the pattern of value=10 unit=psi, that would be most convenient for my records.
value=290 unit=psi
